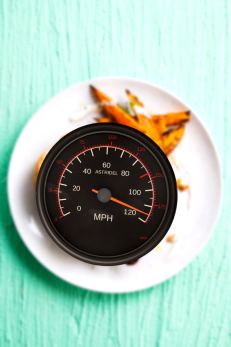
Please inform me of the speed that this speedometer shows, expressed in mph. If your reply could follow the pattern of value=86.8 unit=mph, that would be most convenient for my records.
value=115 unit=mph
